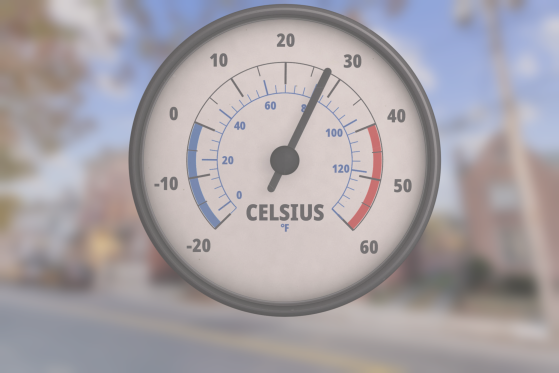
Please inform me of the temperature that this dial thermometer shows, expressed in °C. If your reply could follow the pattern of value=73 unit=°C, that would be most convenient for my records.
value=27.5 unit=°C
